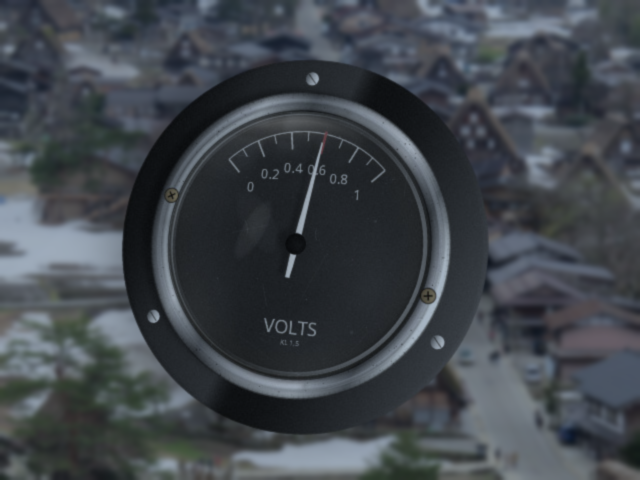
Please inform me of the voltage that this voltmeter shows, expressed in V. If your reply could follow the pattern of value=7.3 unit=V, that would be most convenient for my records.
value=0.6 unit=V
